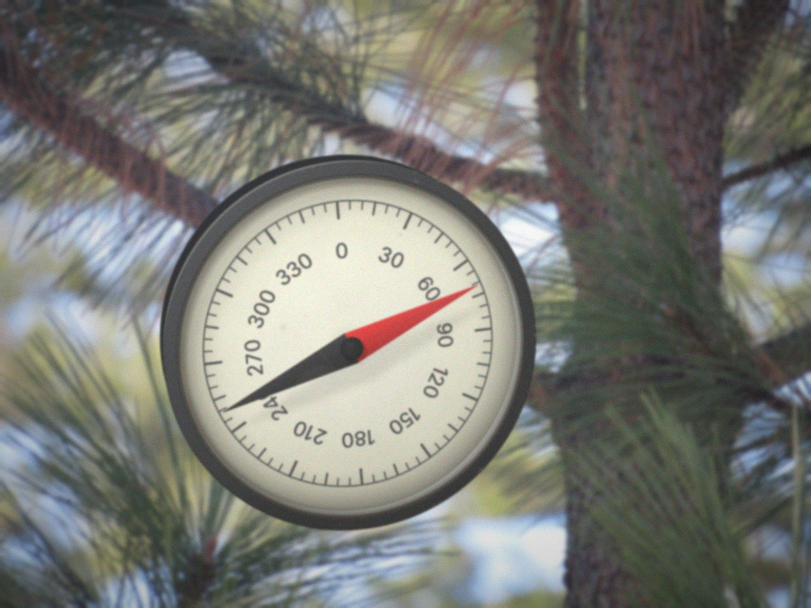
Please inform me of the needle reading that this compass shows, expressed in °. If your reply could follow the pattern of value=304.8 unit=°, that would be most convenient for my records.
value=70 unit=°
